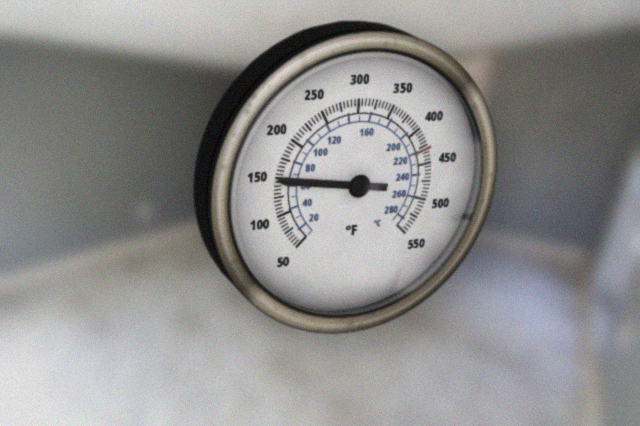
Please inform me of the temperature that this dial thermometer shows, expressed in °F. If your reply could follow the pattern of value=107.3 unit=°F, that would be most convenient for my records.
value=150 unit=°F
